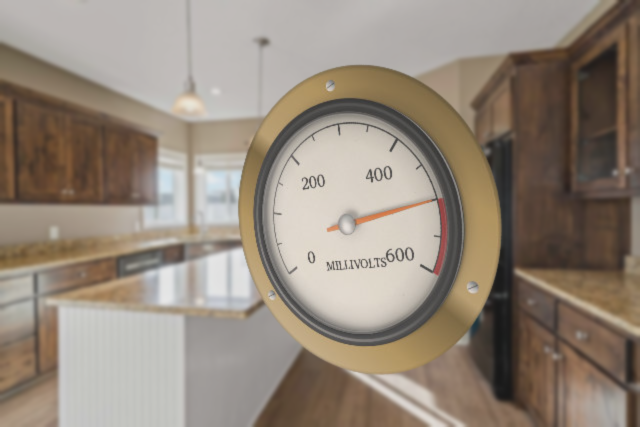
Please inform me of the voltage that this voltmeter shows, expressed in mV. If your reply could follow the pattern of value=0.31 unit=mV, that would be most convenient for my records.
value=500 unit=mV
